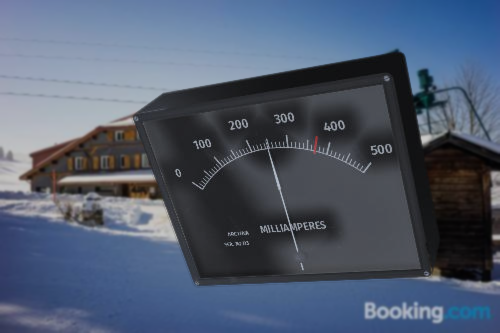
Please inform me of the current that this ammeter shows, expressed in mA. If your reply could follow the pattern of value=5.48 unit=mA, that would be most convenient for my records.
value=250 unit=mA
